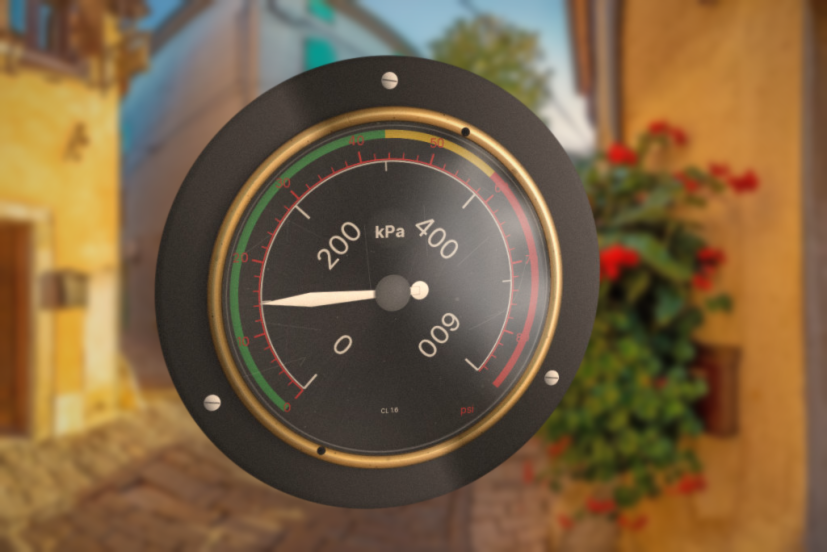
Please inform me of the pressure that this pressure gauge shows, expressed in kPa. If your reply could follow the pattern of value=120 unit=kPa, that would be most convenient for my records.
value=100 unit=kPa
